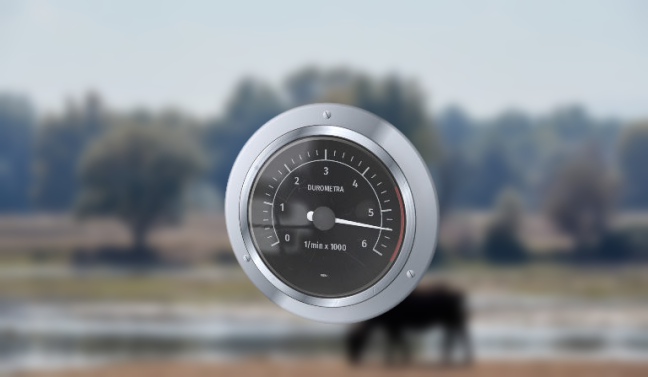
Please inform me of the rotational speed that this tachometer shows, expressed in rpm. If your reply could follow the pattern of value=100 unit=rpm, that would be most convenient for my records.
value=5400 unit=rpm
